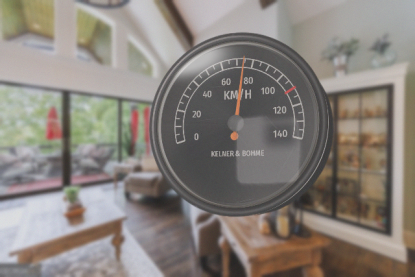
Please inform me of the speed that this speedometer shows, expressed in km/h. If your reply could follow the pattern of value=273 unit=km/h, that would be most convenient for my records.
value=75 unit=km/h
